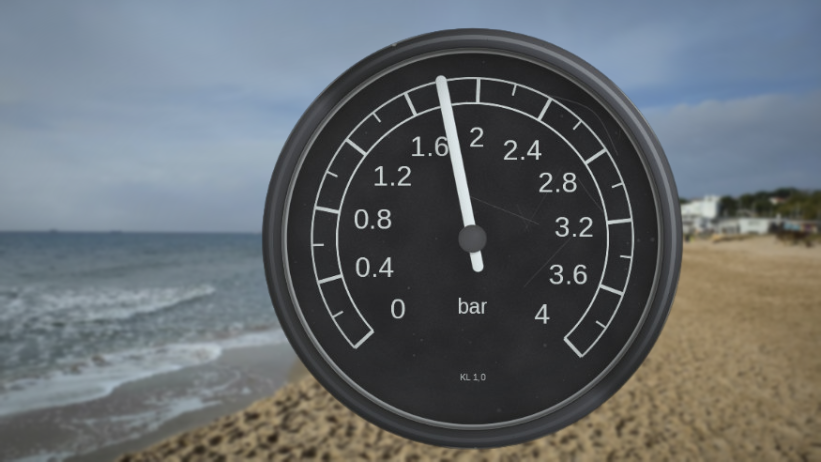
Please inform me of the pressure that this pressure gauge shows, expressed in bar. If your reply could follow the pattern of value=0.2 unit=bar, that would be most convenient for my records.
value=1.8 unit=bar
